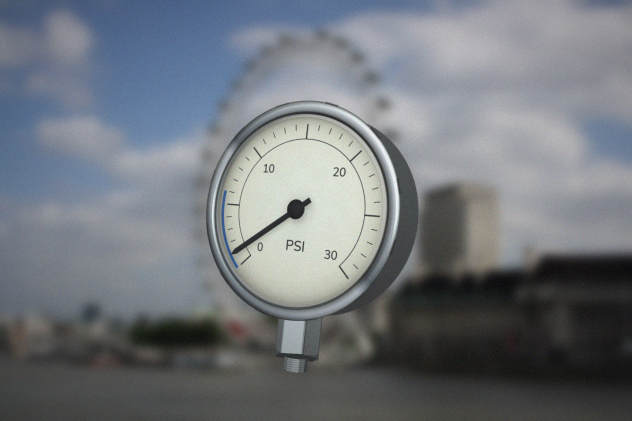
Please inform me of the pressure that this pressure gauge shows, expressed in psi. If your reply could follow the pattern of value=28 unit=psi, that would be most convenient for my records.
value=1 unit=psi
